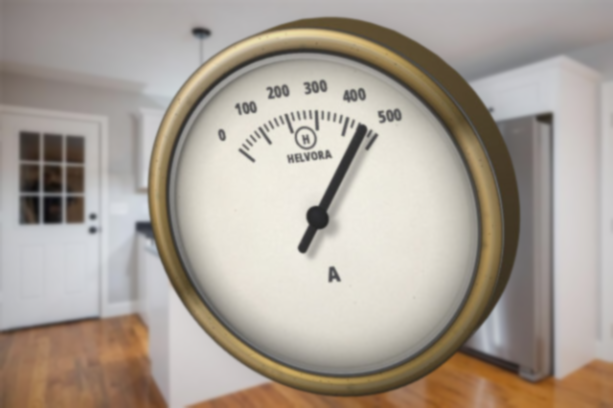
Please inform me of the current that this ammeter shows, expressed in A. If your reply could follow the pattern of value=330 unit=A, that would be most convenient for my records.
value=460 unit=A
